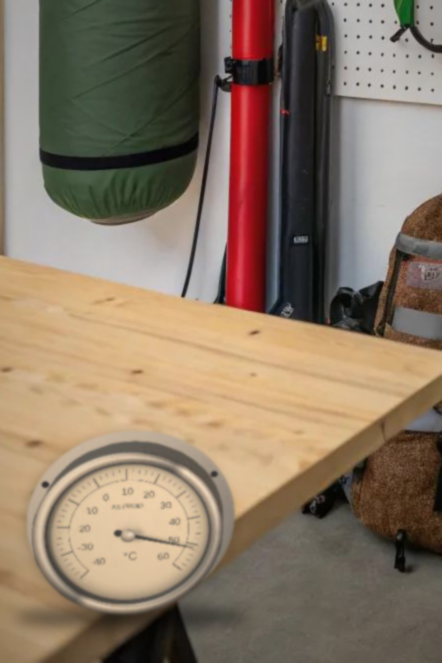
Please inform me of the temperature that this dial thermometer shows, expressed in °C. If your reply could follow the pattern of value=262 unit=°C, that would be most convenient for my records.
value=50 unit=°C
